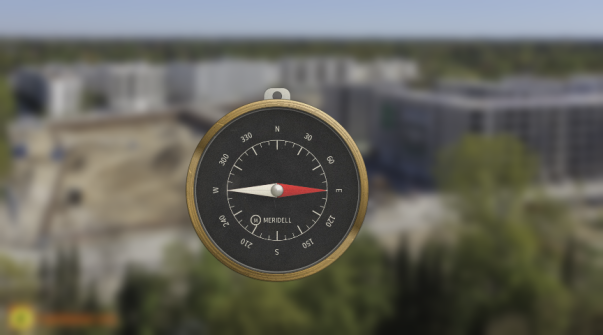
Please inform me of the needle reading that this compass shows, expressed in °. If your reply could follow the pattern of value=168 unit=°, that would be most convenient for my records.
value=90 unit=°
